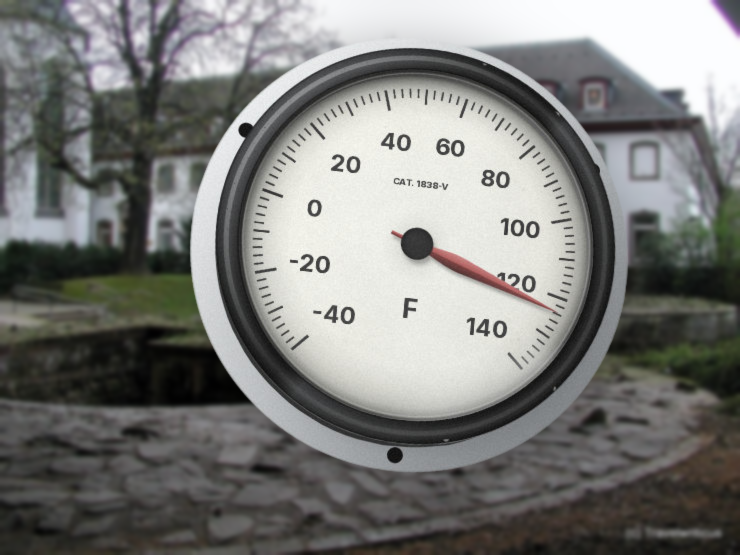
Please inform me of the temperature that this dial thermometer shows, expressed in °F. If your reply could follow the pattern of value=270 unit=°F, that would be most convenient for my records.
value=124 unit=°F
